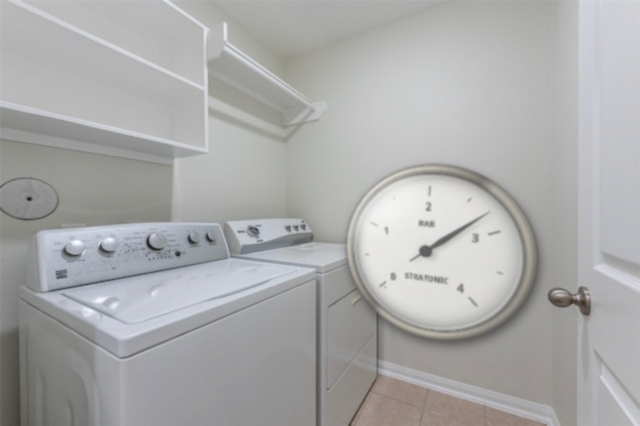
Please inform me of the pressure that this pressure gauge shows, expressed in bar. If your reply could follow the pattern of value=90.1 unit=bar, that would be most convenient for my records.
value=2.75 unit=bar
